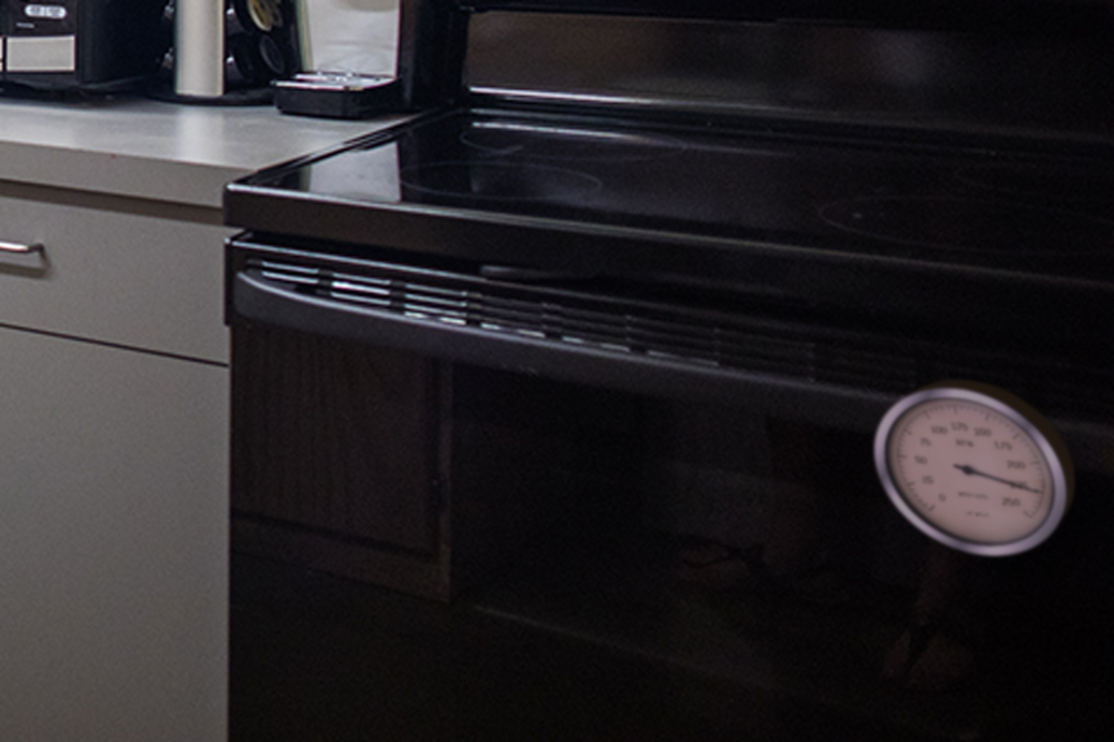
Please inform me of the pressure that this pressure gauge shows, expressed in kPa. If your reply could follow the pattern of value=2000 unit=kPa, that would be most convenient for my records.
value=225 unit=kPa
